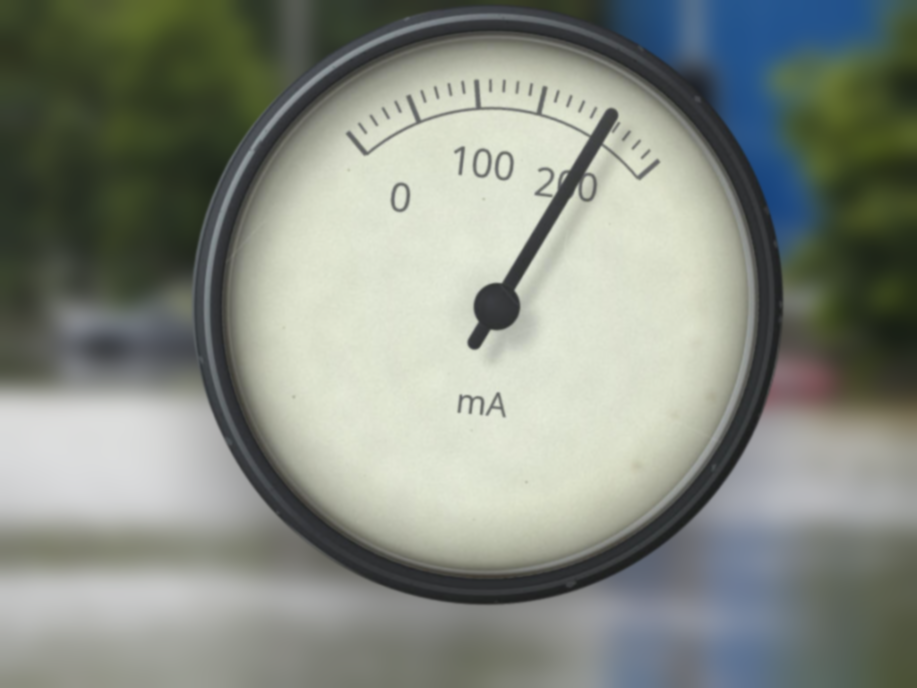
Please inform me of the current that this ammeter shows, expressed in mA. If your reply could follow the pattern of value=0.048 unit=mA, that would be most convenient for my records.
value=200 unit=mA
